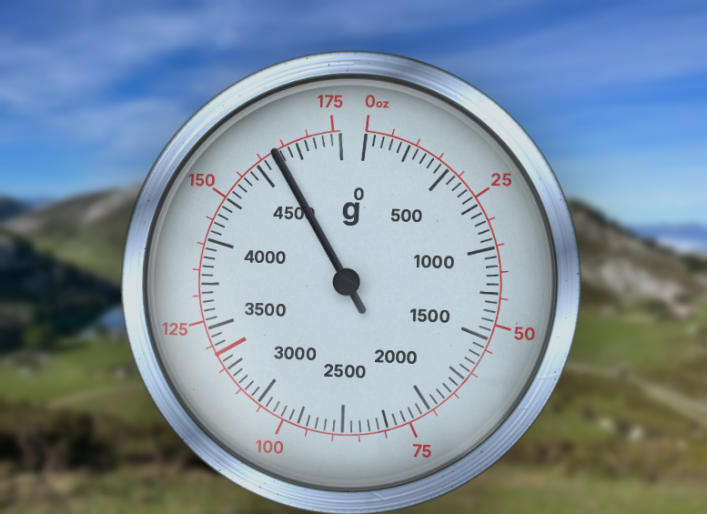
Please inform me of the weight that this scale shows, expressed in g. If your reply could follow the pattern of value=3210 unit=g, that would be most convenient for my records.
value=4625 unit=g
